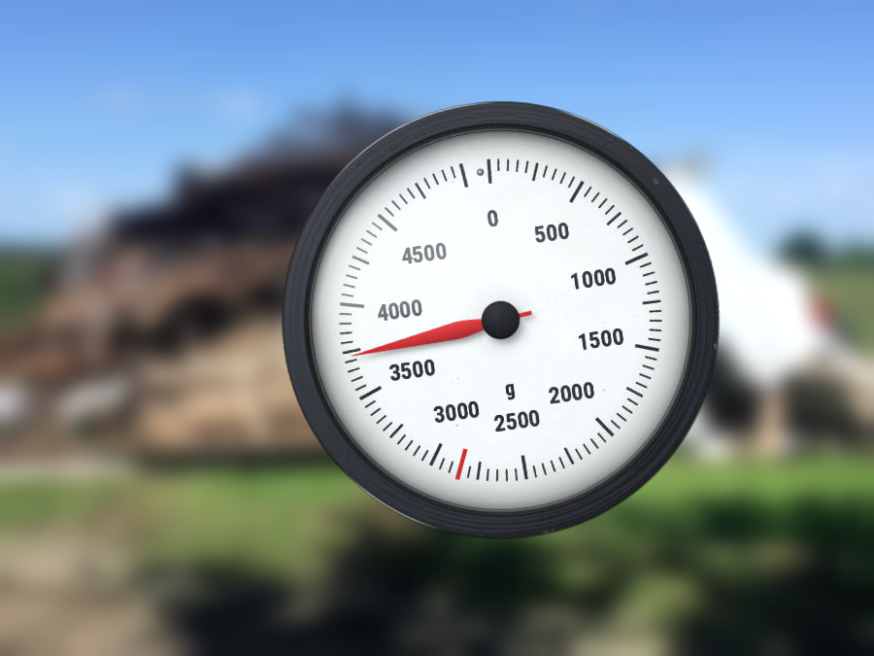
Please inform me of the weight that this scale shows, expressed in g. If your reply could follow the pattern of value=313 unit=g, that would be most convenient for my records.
value=3725 unit=g
